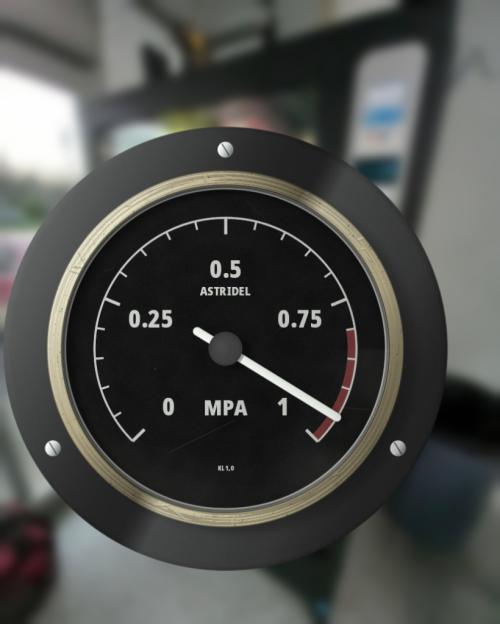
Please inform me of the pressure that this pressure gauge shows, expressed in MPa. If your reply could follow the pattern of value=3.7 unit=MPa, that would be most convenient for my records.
value=0.95 unit=MPa
